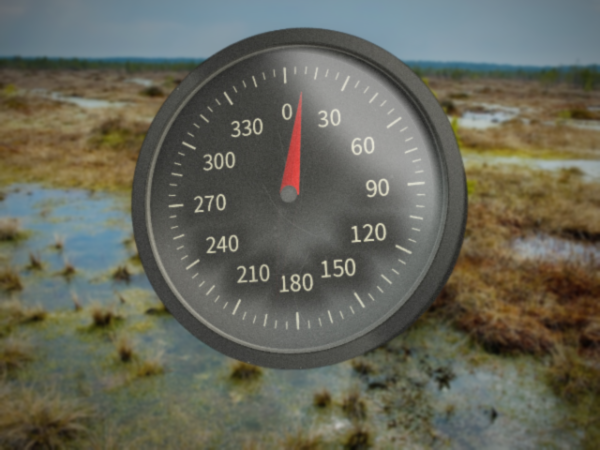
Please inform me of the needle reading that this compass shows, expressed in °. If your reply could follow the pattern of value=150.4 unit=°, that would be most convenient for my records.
value=10 unit=°
